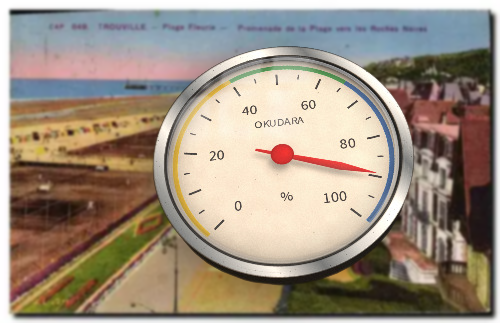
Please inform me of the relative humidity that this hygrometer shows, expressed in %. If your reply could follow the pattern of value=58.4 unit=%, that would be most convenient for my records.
value=90 unit=%
